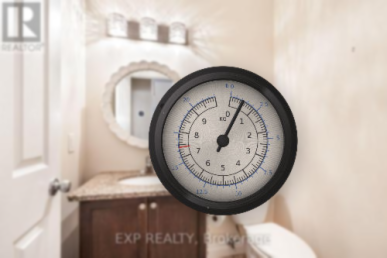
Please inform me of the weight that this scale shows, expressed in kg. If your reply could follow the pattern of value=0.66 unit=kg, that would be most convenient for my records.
value=0.5 unit=kg
